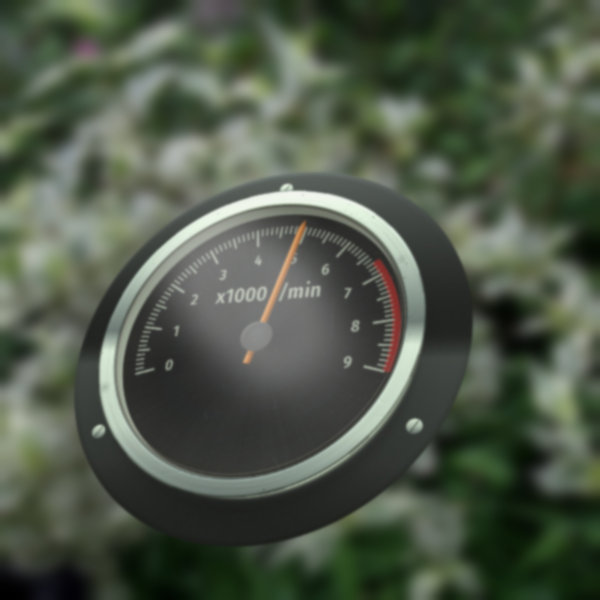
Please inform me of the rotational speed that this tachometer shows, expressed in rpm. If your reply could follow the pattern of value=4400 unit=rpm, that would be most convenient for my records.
value=5000 unit=rpm
